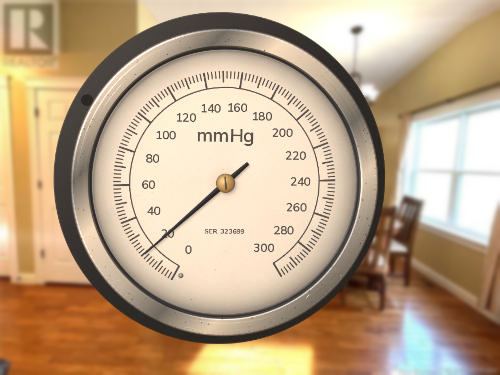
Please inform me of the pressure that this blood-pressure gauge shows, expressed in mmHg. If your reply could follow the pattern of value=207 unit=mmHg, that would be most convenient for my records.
value=20 unit=mmHg
